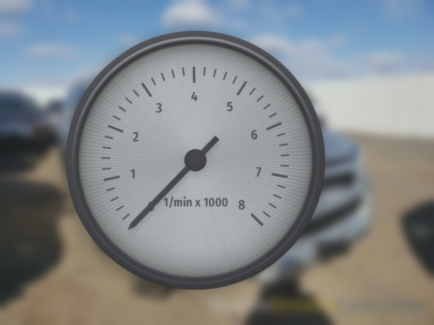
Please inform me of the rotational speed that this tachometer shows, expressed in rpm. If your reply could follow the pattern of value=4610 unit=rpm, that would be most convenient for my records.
value=0 unit=rpm
